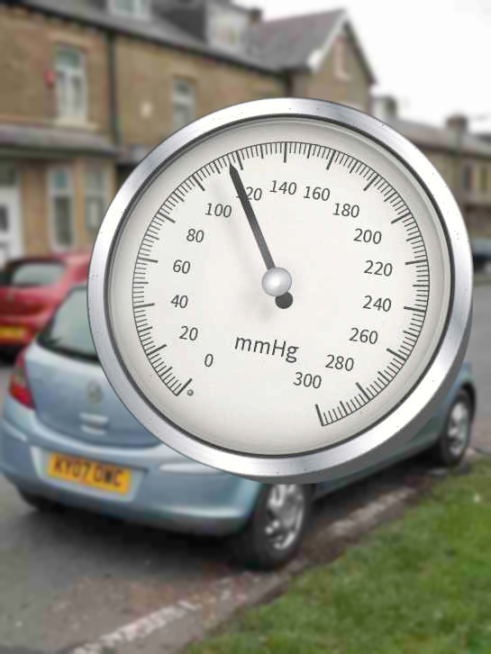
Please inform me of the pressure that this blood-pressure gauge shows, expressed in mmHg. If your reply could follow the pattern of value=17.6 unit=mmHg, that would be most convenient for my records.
value=116 unit=mmHg
